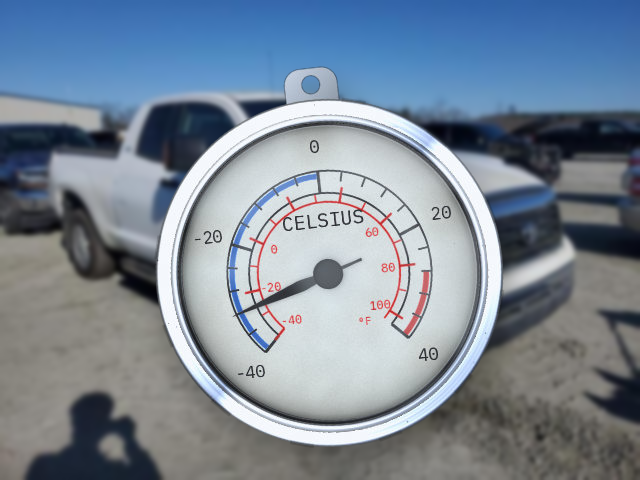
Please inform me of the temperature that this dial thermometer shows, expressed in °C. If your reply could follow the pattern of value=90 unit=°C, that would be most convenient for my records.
value=-32 unit=°C
